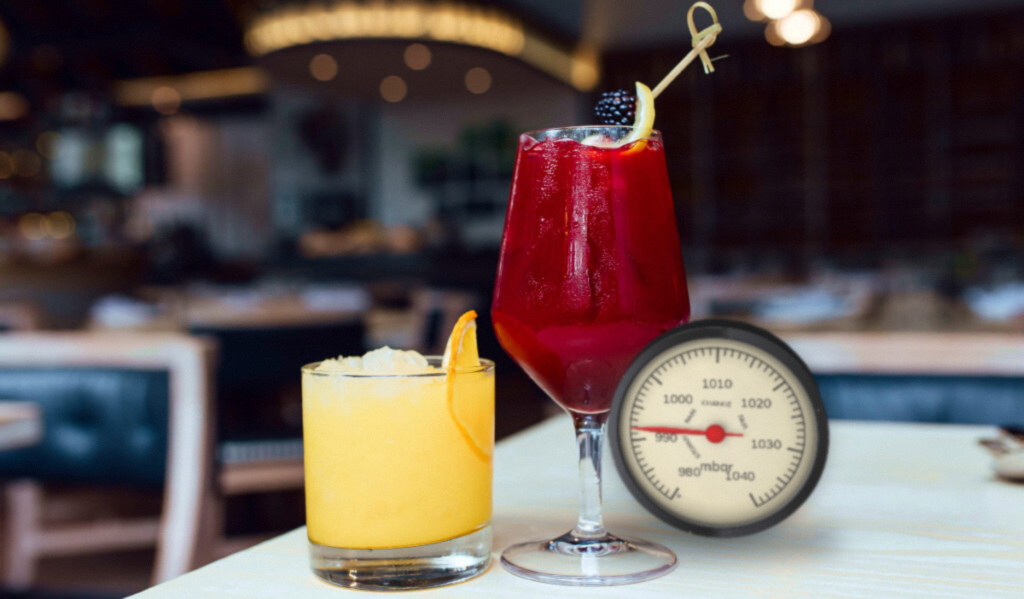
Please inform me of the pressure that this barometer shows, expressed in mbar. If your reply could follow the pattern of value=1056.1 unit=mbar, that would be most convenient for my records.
value=992 unit=mbar
